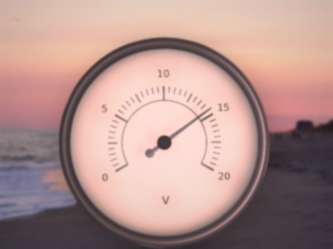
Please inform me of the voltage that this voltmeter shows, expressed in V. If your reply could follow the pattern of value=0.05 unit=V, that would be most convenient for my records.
value=14.5 unit=V
